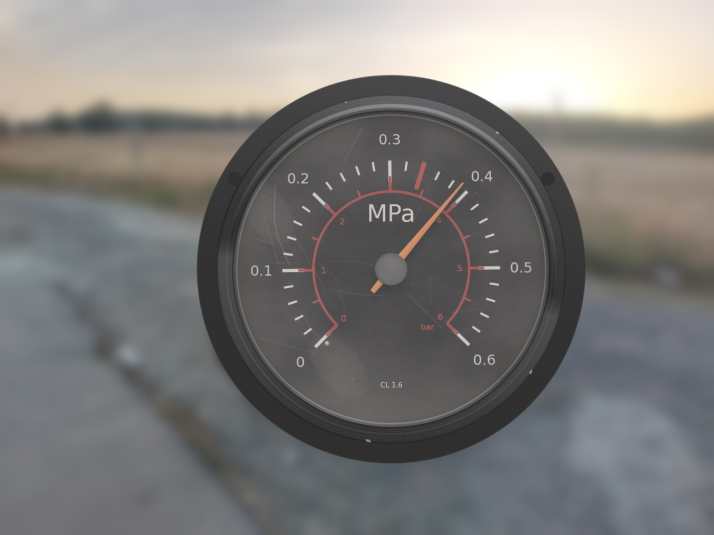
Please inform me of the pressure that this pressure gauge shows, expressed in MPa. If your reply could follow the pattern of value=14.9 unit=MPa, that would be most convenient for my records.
value=0.39 unit=MPa
